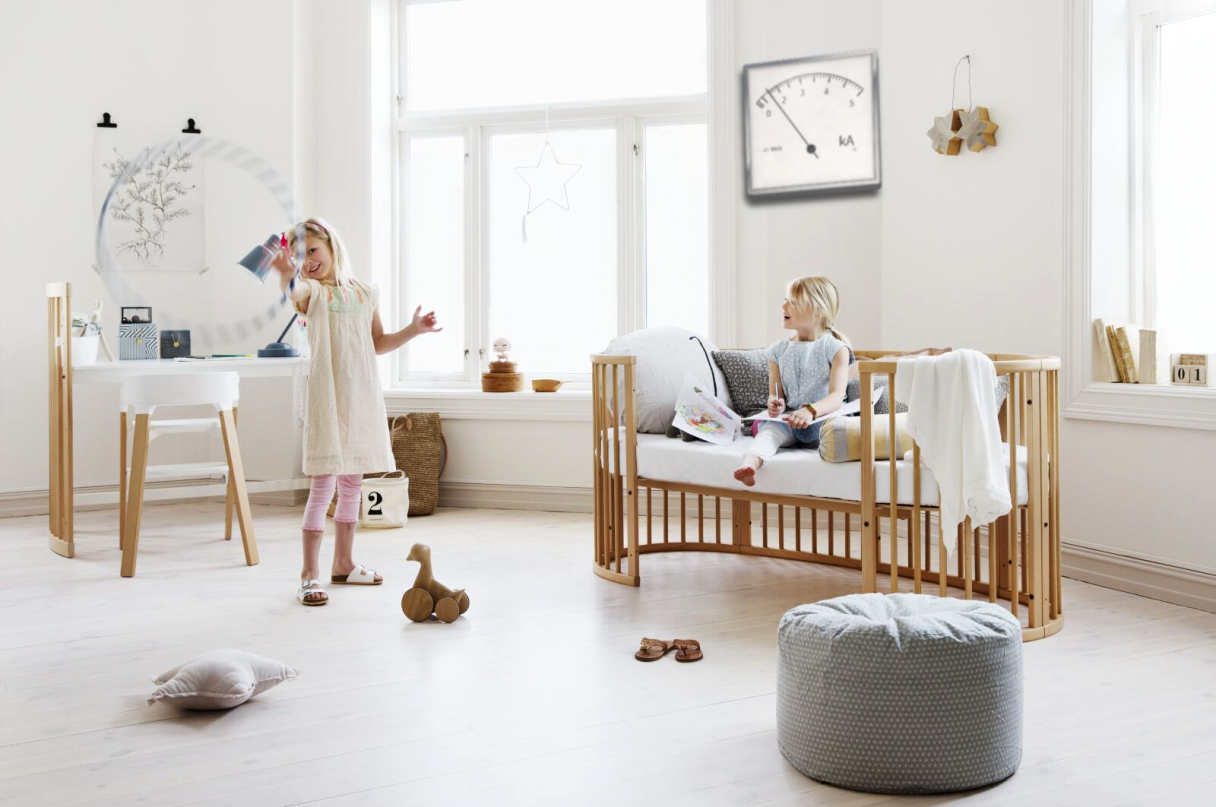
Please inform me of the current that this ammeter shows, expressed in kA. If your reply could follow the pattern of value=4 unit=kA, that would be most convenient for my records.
value=1.5 unit=kA
